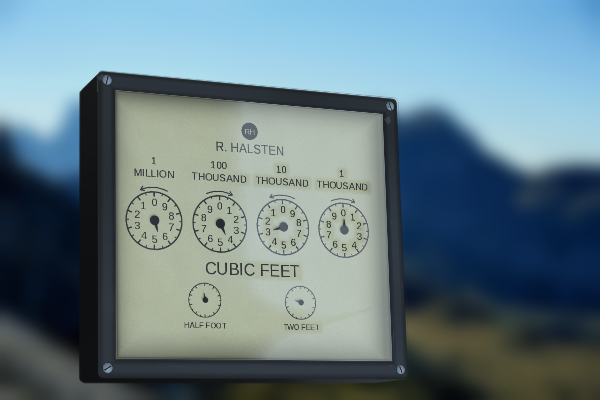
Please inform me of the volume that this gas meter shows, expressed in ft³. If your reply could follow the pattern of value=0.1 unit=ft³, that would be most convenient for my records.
value=543000 unit=ft³
